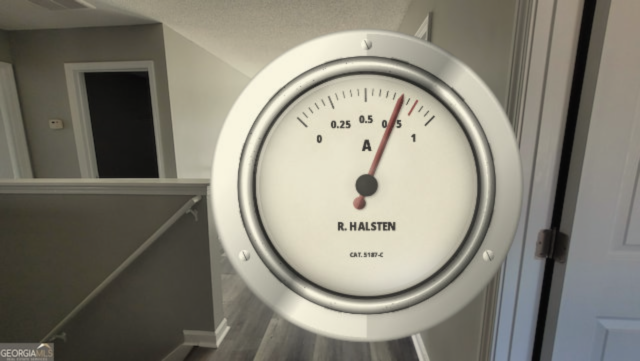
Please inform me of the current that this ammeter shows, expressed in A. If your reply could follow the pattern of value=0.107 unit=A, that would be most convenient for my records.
value=0.75 unit=A
